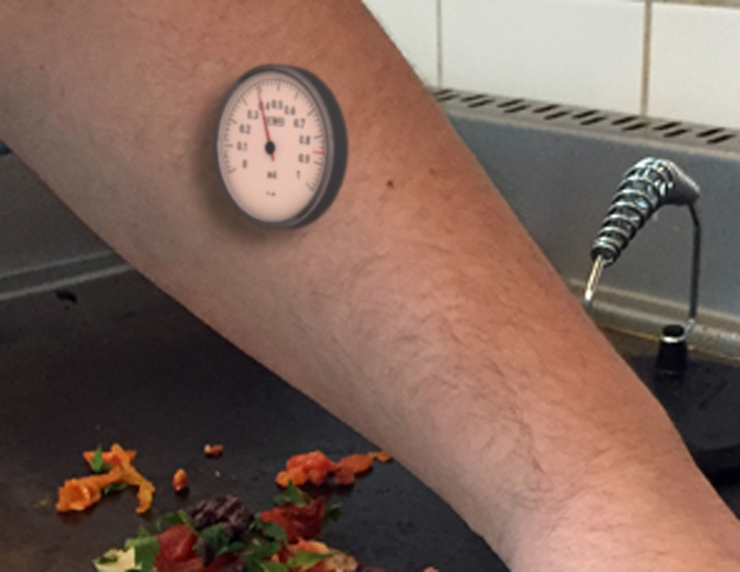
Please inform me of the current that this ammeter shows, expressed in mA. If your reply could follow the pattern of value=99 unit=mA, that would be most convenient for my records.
value=0.4 unit=mA
